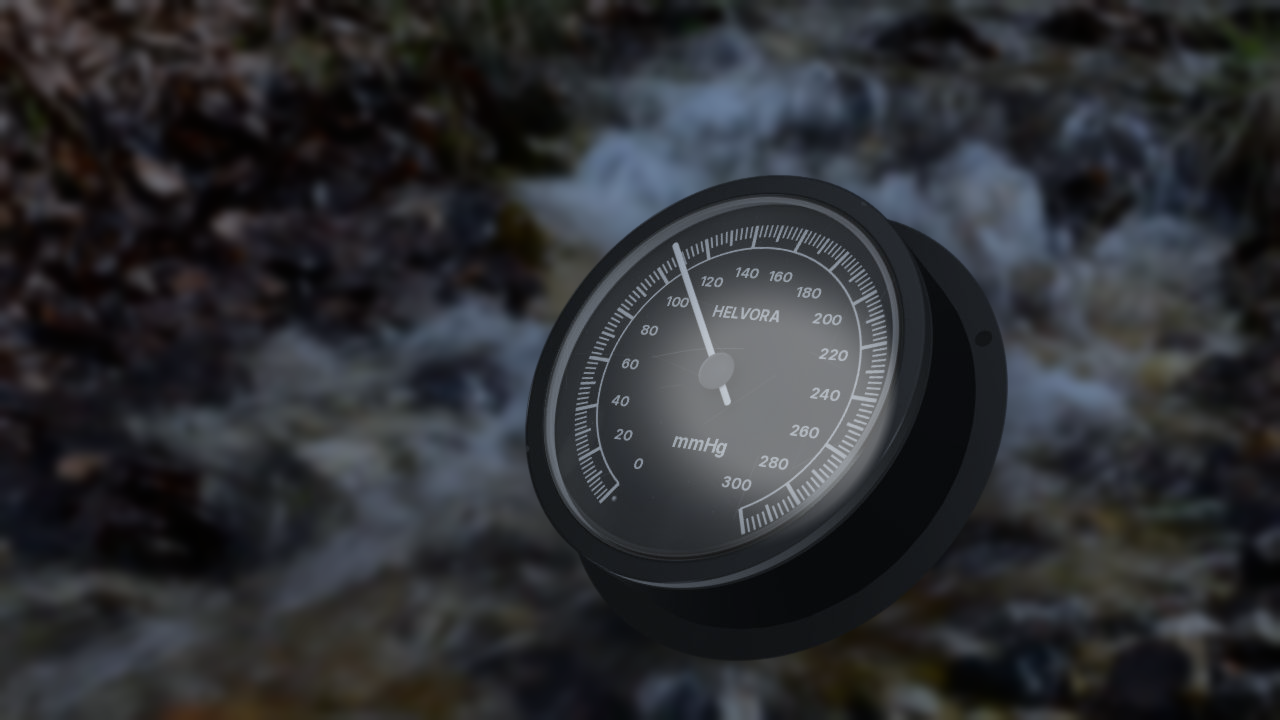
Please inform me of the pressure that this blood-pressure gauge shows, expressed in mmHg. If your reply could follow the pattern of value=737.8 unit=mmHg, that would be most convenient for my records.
value=110 unit=mmHg
